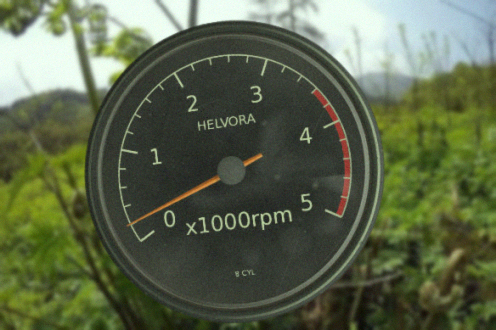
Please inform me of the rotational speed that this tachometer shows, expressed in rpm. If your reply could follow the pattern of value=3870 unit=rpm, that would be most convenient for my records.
value=200 unit=rpm
